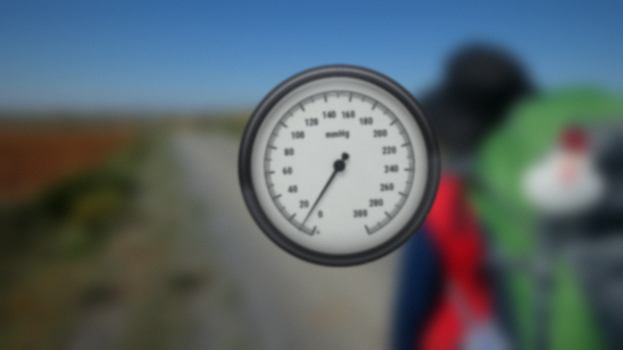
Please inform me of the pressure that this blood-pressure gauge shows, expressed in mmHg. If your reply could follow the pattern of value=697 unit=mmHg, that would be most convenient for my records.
value=10 unit=mmHg
